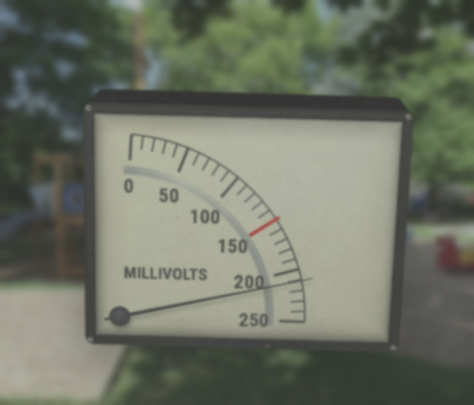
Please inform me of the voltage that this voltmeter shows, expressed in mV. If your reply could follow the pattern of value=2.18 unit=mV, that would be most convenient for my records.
value=210 unit=mV
